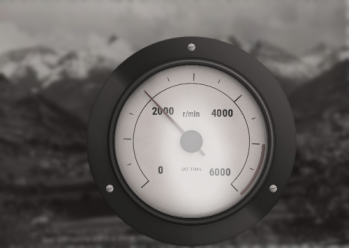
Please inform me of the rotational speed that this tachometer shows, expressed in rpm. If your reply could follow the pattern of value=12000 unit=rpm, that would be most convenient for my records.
value=2000 unit=rpm
